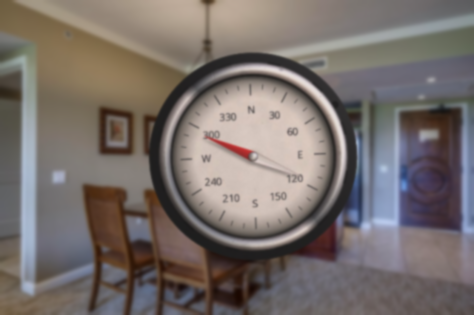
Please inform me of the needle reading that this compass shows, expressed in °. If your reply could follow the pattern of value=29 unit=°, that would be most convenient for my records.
value=295 unit=°
